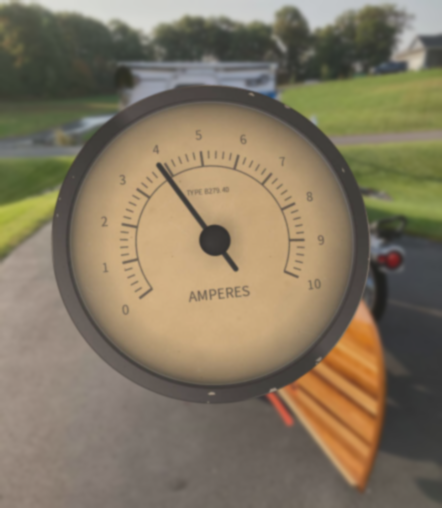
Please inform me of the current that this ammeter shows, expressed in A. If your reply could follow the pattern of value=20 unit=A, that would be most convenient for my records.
value=3.8 unit=A
